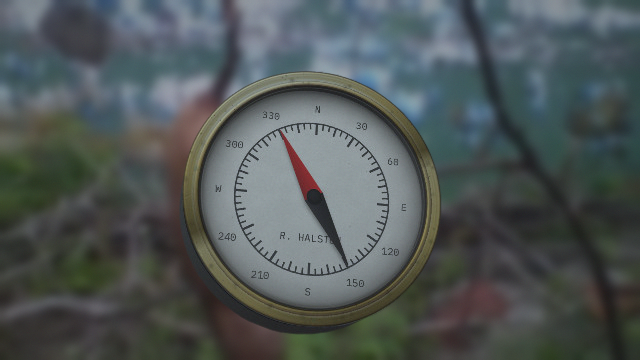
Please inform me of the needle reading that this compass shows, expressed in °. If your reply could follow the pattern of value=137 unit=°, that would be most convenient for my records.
value=330 unit=°
